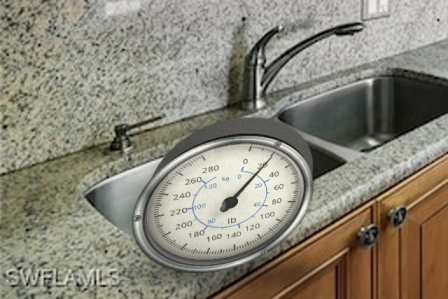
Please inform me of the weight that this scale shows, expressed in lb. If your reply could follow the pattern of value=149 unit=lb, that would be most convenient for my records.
value=20 unit=lb
